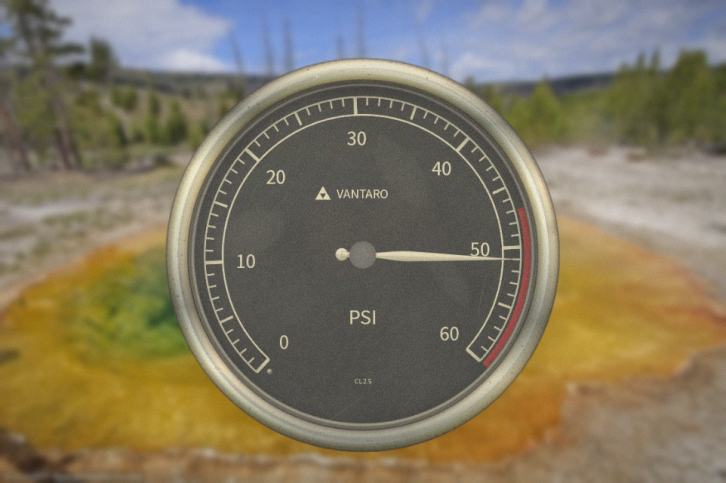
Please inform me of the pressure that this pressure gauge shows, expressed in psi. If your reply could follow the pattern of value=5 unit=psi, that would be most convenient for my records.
value=51 unit=psi
